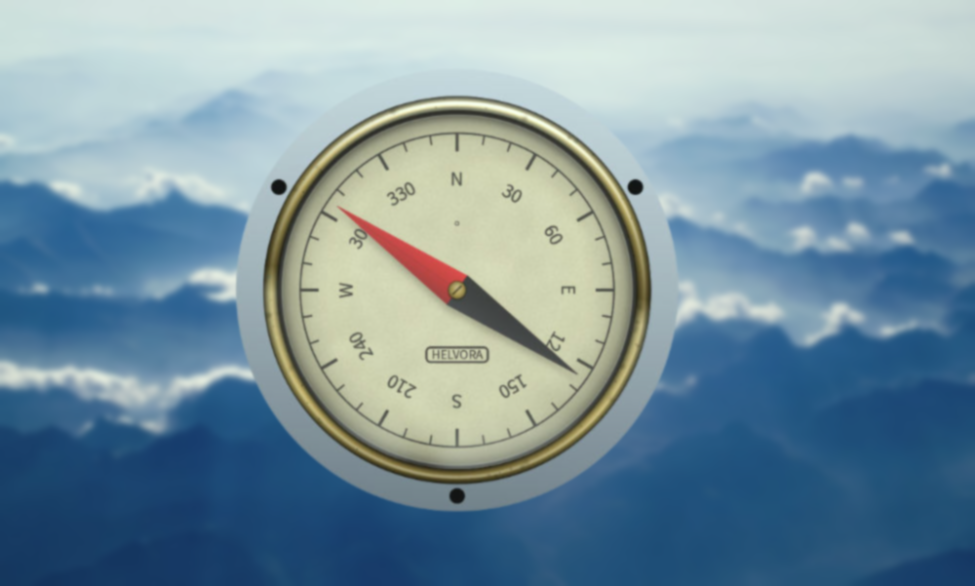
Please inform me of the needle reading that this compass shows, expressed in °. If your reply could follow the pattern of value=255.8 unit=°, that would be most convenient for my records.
value=305 unit=°
